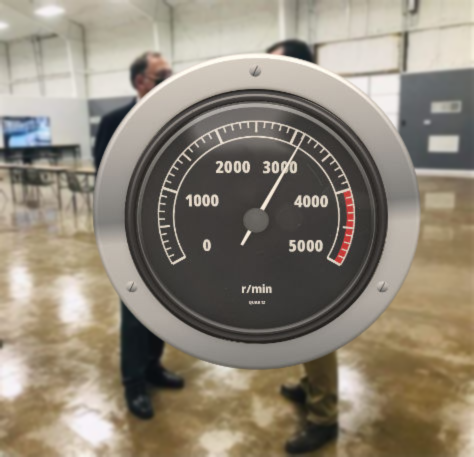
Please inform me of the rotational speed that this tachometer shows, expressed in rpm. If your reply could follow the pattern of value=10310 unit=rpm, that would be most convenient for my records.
value=3100 unit=rpm
